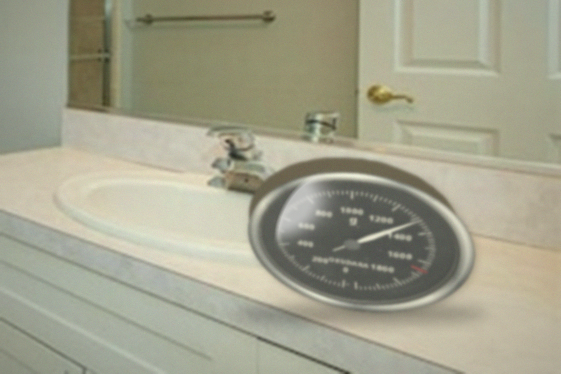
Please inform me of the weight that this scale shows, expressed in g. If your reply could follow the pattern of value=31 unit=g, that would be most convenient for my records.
value=1300 unit=g
